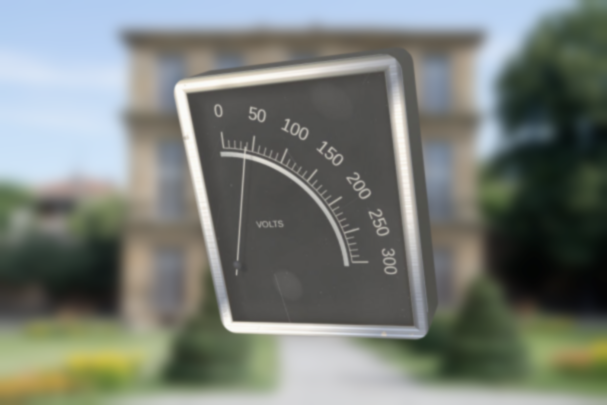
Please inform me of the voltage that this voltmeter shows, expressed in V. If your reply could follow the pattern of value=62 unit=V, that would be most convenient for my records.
value=40 unit=V
